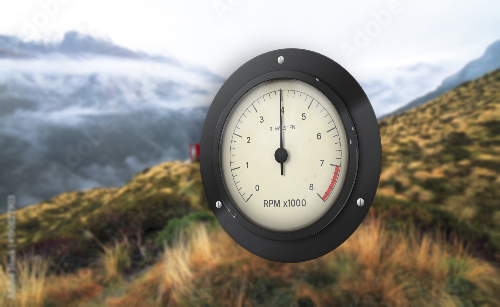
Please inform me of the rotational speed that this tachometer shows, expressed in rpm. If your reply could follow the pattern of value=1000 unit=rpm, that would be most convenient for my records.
value=4000 unit=rpm
